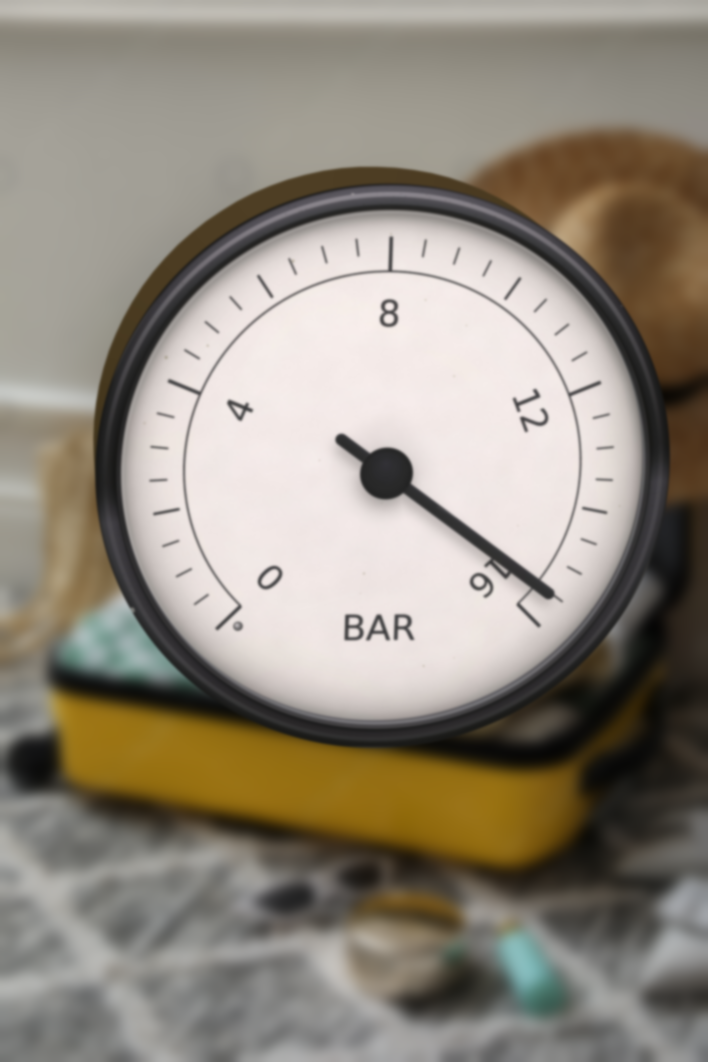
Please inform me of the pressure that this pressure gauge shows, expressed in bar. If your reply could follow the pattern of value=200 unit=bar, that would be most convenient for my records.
value=15.5 unit=bar
